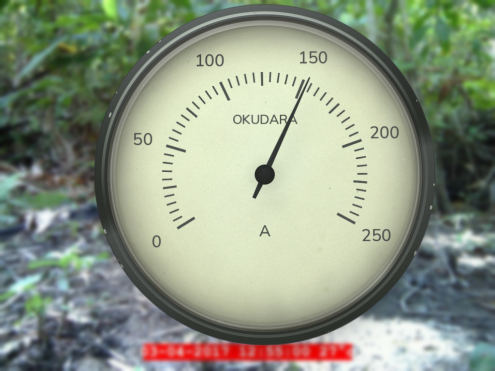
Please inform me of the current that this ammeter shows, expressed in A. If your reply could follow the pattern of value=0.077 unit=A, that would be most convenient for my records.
value=152.5 unit=A
